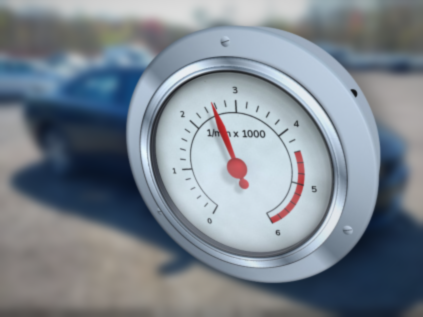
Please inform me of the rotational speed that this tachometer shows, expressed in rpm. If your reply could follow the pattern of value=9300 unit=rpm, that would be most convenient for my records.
value=2600 unit=rpm
